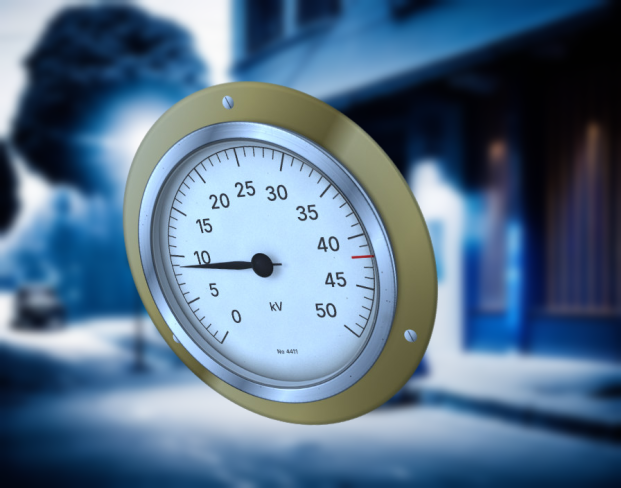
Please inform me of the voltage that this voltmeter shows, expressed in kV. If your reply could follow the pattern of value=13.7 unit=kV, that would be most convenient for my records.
value=9 unit=kV
